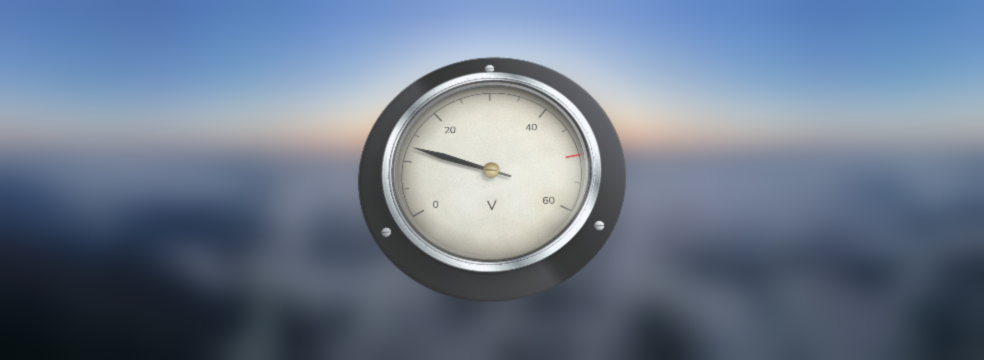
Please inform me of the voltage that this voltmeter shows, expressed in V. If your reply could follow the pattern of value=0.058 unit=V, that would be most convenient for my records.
value=12.5 unit=V
